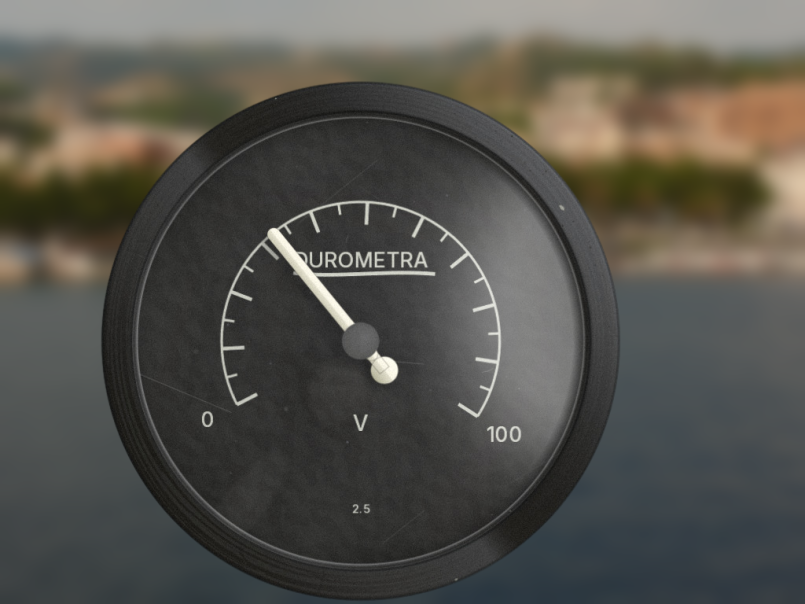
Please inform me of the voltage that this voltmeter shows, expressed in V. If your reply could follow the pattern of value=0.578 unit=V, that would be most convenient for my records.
value=32.5 unit=V
